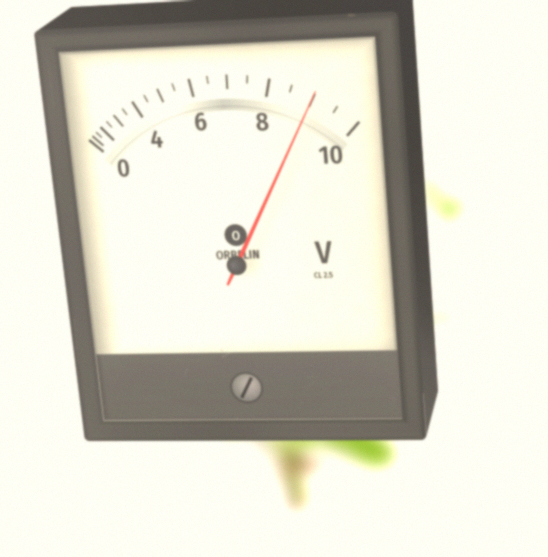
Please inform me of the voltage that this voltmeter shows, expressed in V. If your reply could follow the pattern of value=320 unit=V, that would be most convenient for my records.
value=9 unit=V
